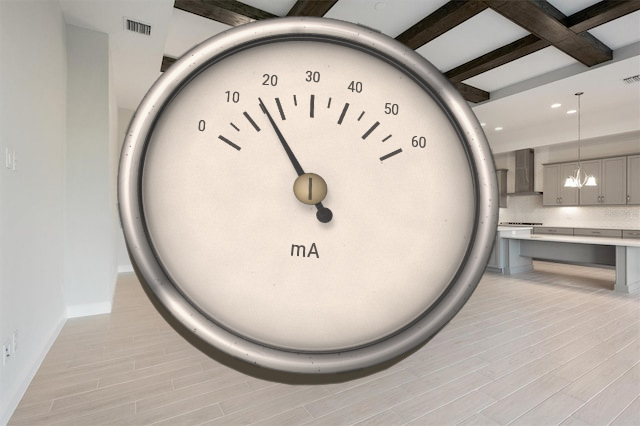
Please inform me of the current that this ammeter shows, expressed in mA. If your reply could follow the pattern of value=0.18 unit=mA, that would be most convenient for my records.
value=15 unit=mA
